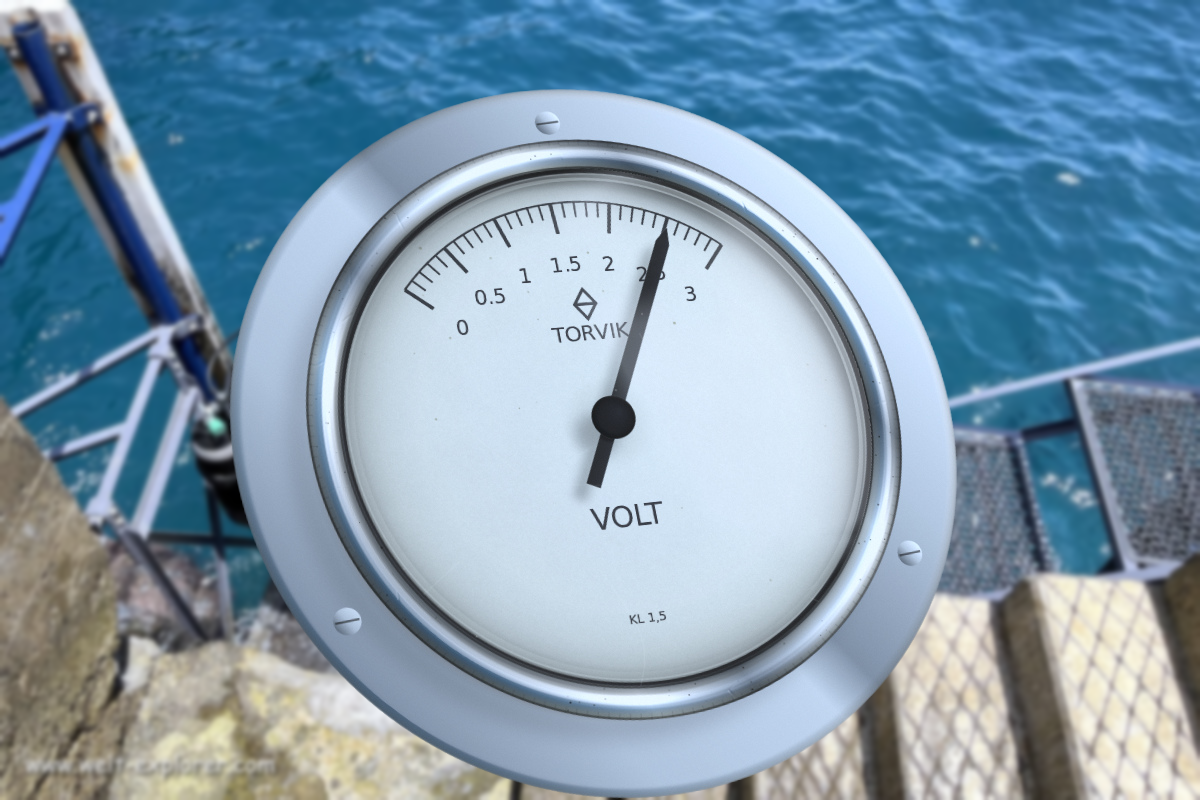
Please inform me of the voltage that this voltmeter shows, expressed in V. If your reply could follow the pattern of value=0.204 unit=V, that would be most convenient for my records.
value=2.5 unit=V
